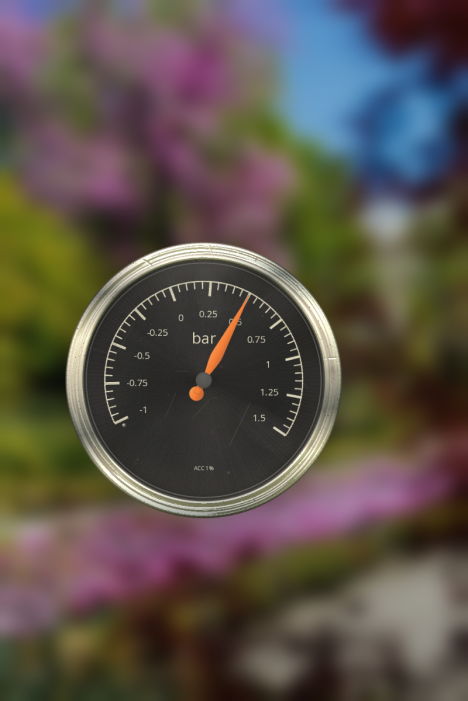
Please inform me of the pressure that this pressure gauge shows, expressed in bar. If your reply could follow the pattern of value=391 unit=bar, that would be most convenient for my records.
value=0.5 unit=bar
